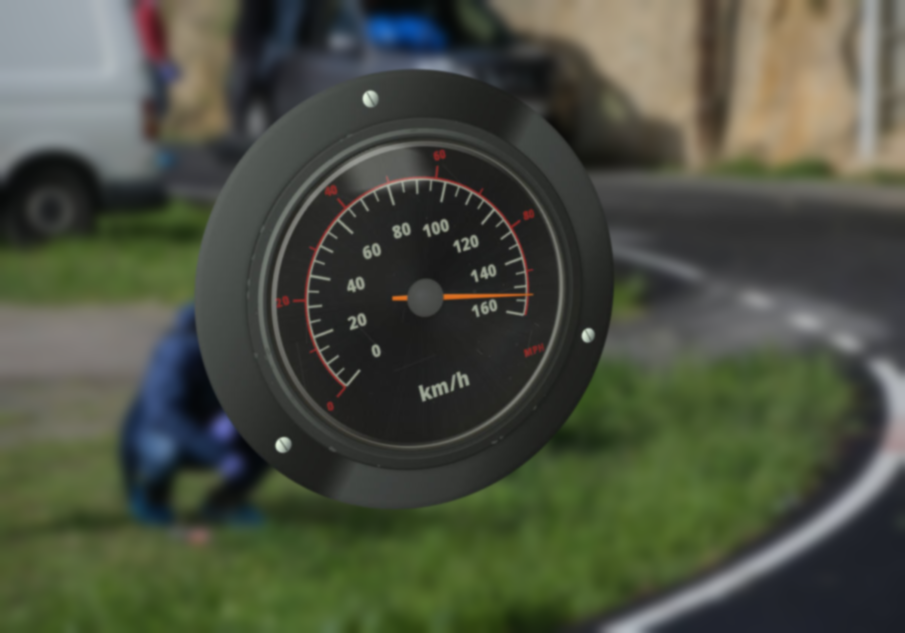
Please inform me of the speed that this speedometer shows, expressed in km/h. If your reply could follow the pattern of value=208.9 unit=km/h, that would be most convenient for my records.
value=152.5 unit=km/h
